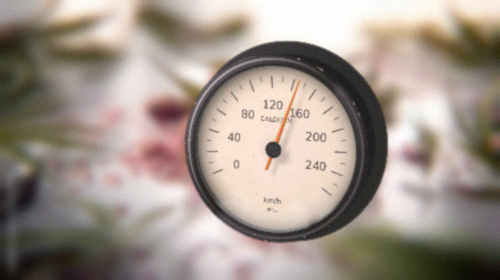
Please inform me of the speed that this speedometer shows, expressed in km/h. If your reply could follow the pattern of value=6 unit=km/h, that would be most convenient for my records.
value=145 unit=km/h
